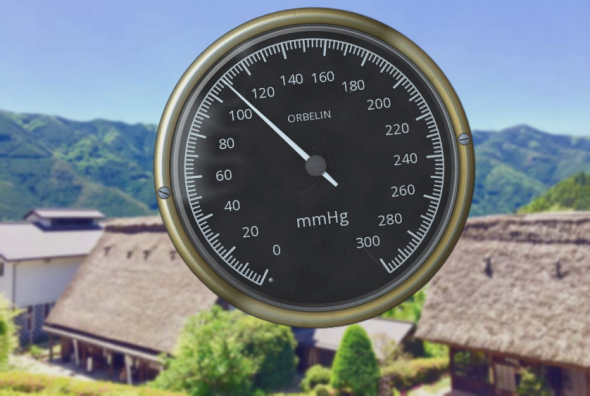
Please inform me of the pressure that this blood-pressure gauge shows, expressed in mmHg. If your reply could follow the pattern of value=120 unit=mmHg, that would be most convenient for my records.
value=108 unit=mmHg
